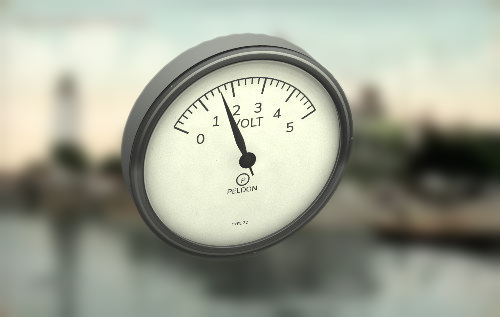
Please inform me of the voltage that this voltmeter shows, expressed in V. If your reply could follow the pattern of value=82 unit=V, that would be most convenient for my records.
value=1.6 unit=V
